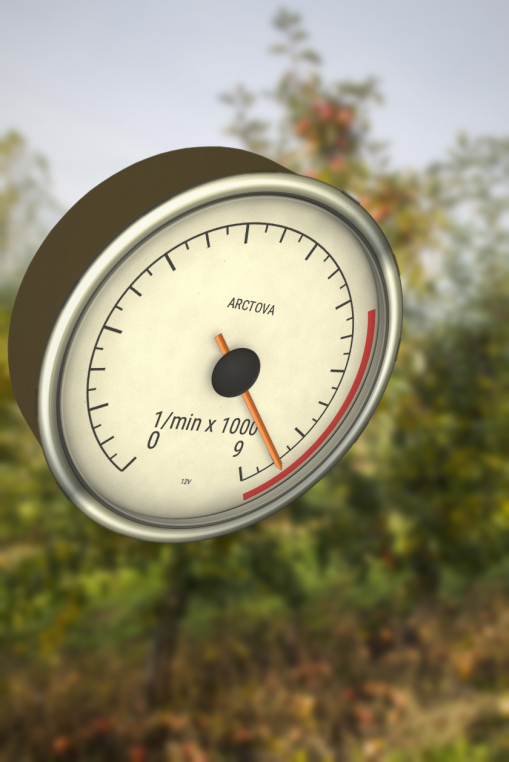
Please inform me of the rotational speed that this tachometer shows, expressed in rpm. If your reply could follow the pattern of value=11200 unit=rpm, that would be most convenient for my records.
value=8500 unit=rpm
